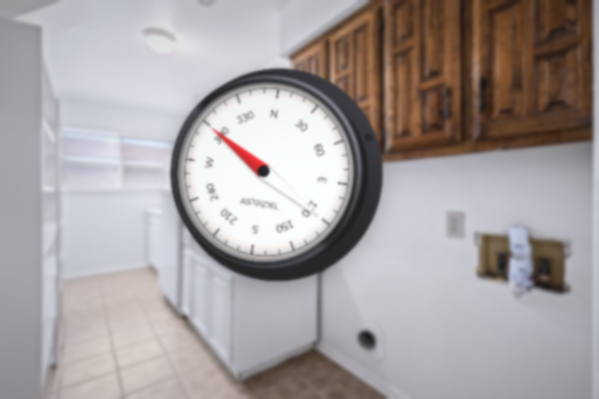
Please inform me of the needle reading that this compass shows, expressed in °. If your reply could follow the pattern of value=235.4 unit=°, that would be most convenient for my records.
value=300 unit=°
